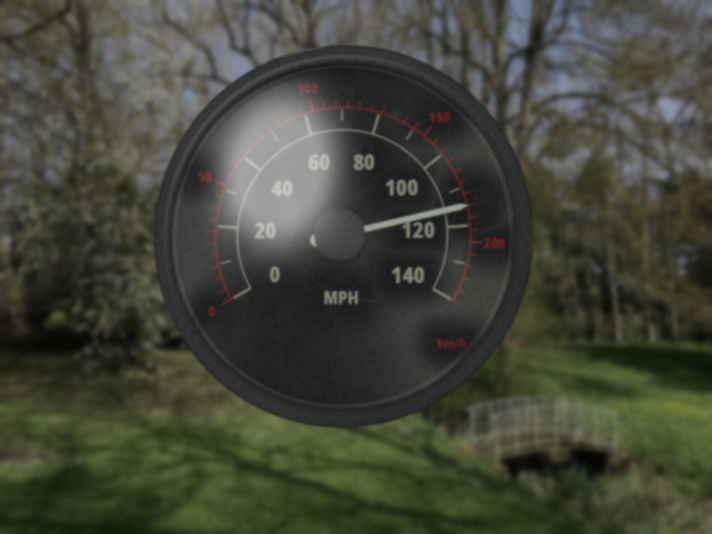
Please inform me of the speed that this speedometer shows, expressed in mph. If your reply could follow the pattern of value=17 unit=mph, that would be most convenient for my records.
value=115 unit=mph
